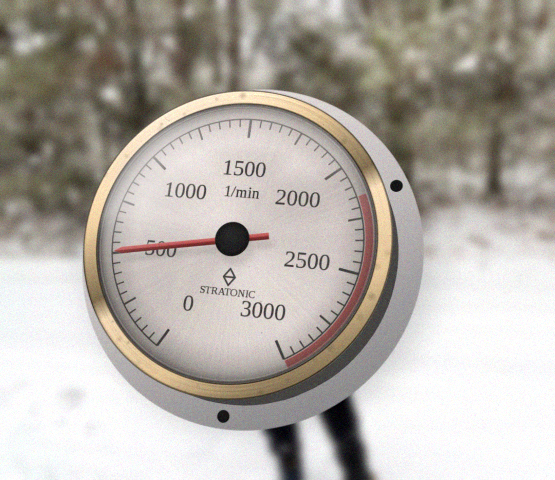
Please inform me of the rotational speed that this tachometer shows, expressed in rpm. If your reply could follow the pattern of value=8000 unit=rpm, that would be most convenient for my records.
value=500 unit=rpm
